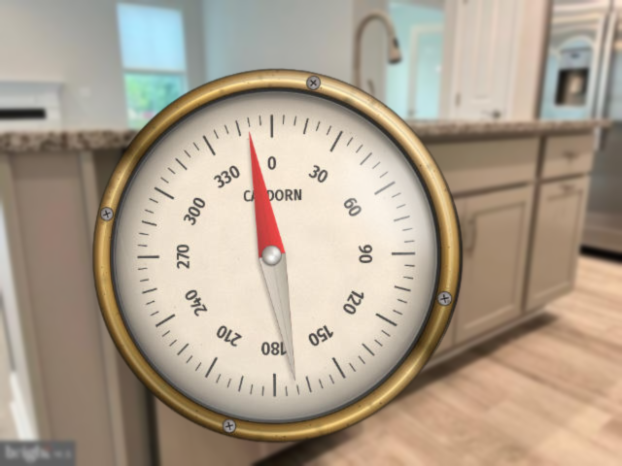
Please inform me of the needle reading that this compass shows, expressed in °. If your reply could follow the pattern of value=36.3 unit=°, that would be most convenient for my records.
value=350 unit=°
